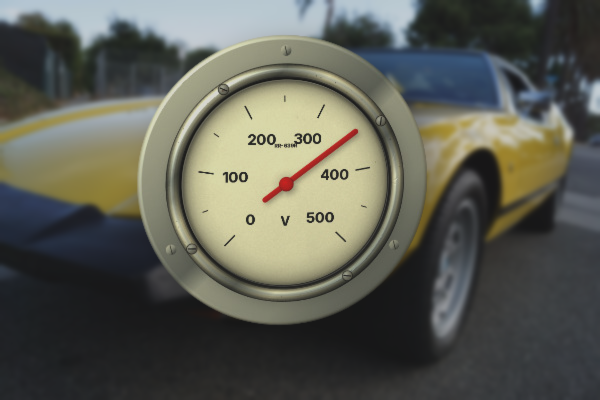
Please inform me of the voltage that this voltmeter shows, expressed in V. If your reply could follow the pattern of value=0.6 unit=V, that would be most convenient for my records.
value=350 unit=V
